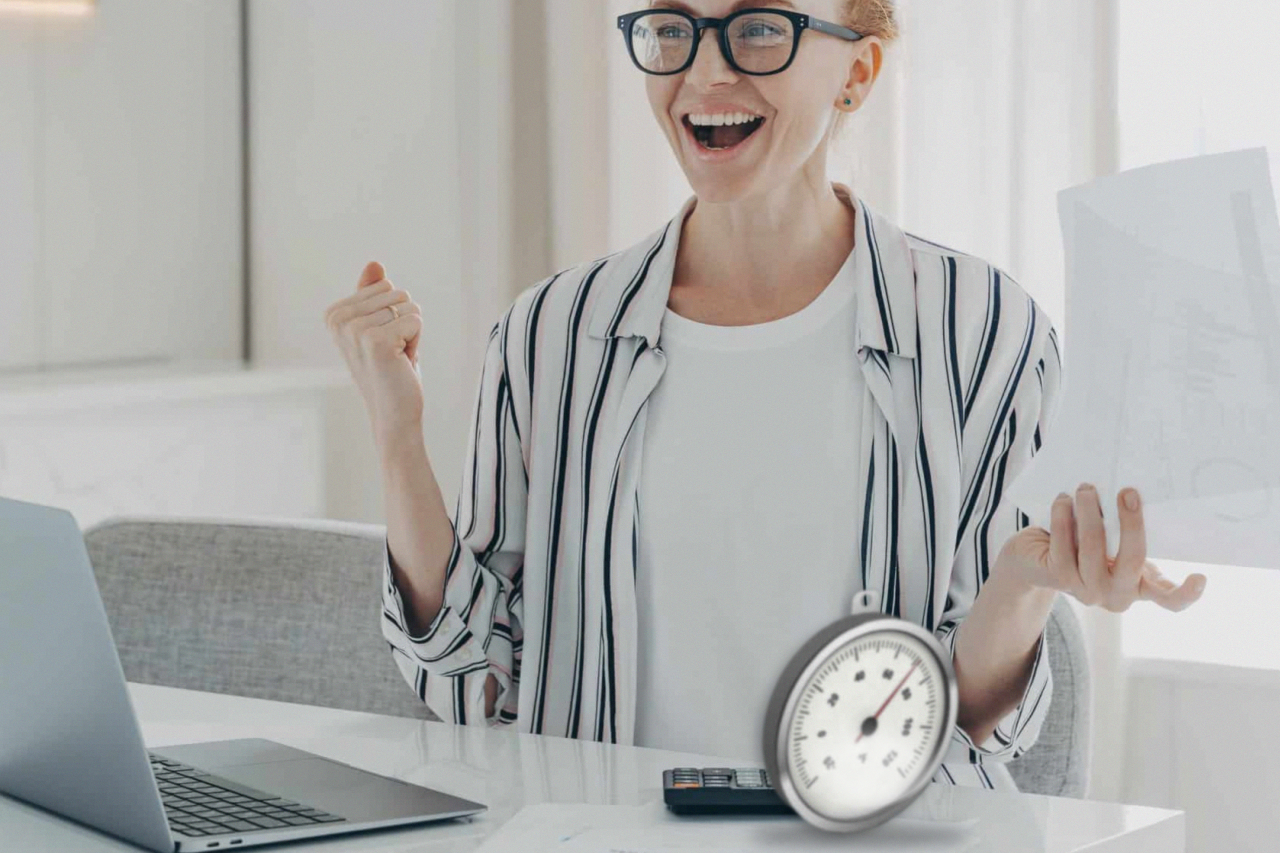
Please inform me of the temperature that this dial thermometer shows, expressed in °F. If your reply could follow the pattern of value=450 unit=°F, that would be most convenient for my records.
value=70 unit=°F
